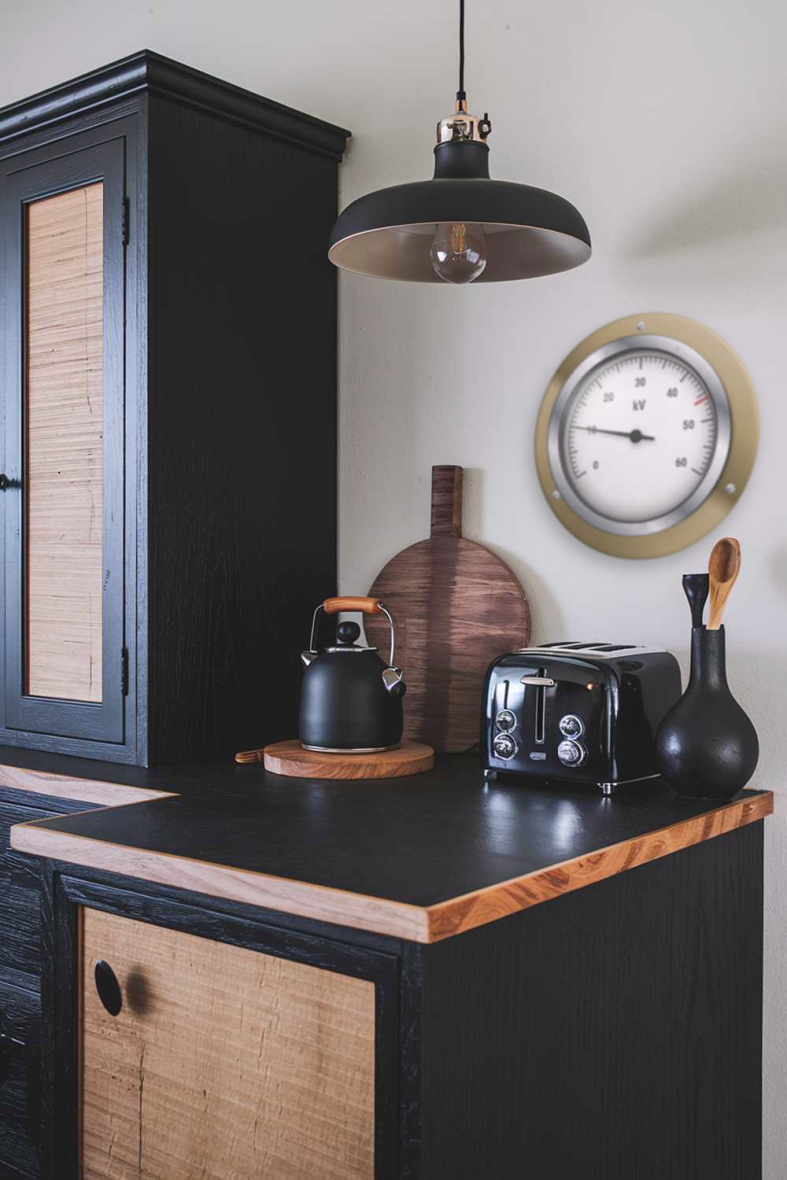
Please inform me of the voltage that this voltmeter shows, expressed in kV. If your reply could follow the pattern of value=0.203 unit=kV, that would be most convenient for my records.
value=10 unit=kV
